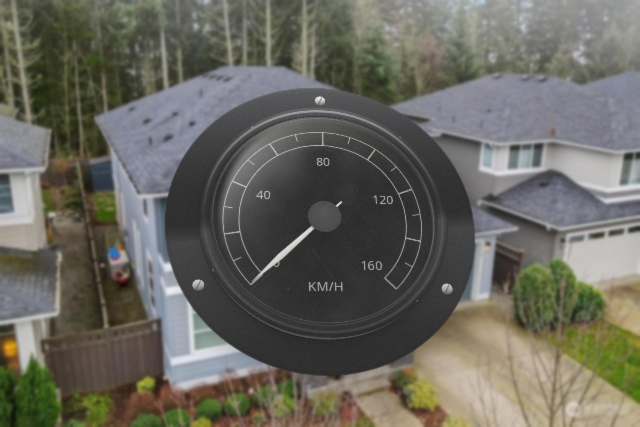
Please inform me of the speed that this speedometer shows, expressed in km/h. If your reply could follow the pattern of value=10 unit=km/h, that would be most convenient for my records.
value=0 unit=km/h
